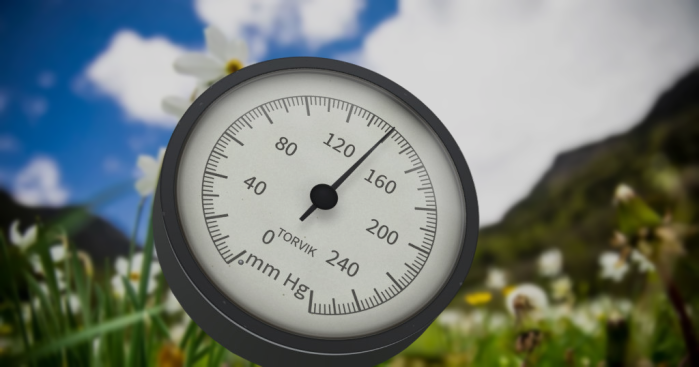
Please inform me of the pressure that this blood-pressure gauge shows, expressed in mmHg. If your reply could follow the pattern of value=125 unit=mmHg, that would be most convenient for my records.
value=140 unit=mmHg
